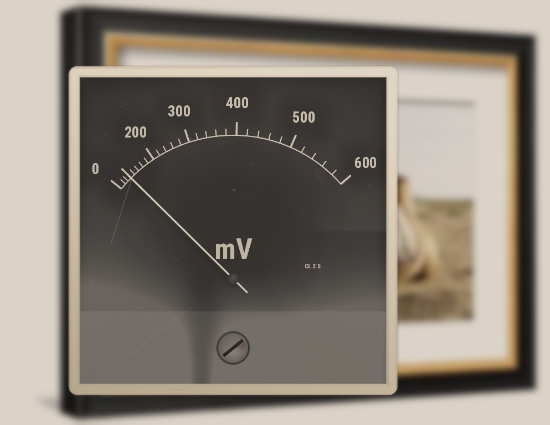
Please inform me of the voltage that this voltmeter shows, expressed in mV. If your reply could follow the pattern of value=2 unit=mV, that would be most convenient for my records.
value=100 unit=mV
